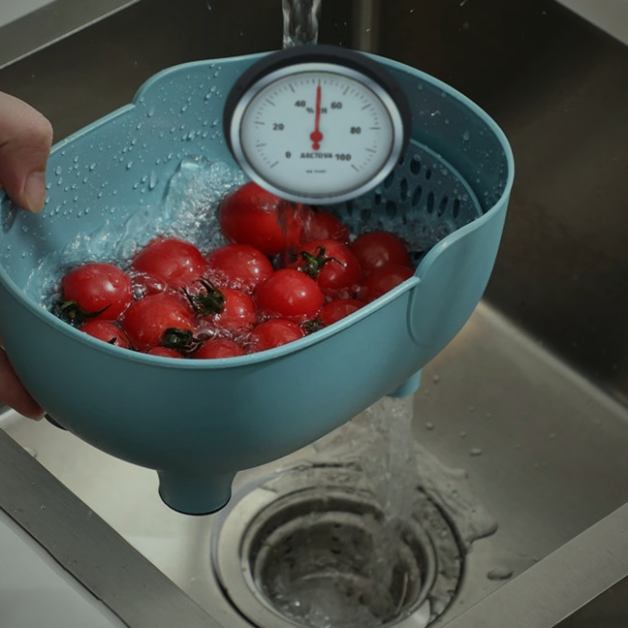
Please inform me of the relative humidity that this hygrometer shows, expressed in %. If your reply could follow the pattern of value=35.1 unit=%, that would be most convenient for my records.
value=50 unit=%
